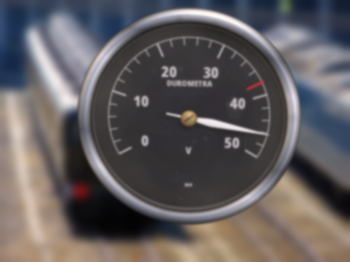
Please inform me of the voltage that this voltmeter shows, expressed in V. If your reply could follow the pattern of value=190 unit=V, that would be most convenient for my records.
value=46 unit=V
